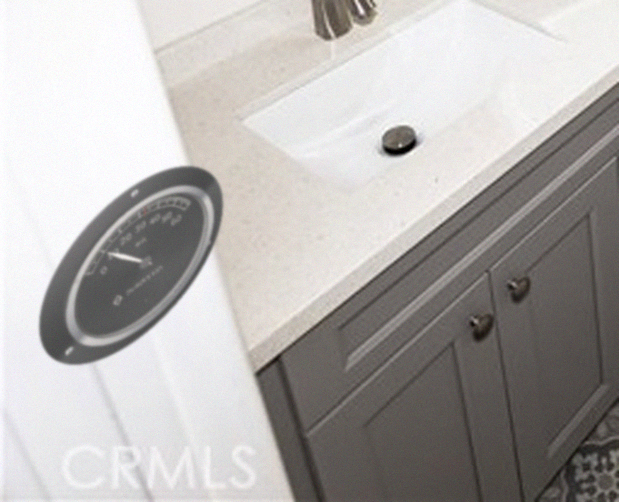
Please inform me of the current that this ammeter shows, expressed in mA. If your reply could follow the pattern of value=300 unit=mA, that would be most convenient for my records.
value=10 unit=mA
